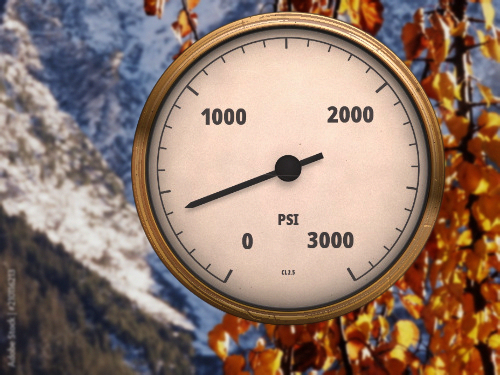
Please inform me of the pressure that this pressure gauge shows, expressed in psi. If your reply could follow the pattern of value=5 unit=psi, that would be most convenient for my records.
value=400 unit=psi
